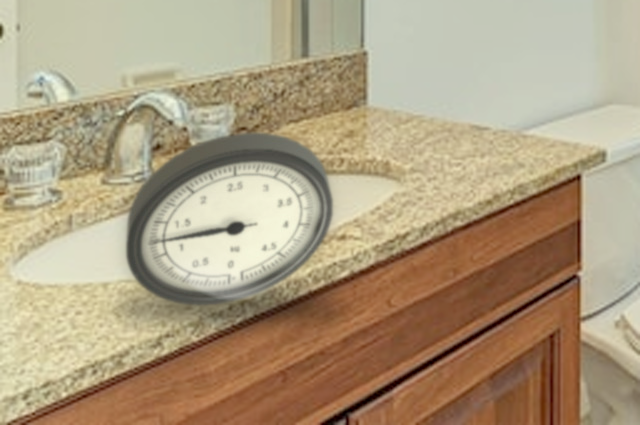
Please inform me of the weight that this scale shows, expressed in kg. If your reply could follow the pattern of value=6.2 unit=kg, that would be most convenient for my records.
value=1.25 unit=kg
